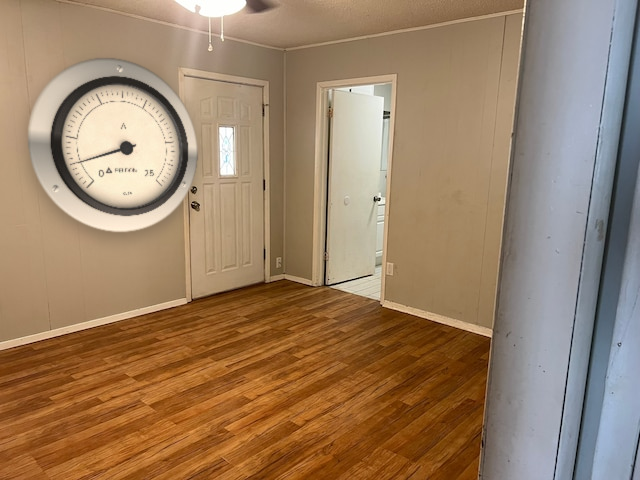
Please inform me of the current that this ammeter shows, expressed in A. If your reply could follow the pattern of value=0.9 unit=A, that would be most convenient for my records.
value=2.5 unit=A
